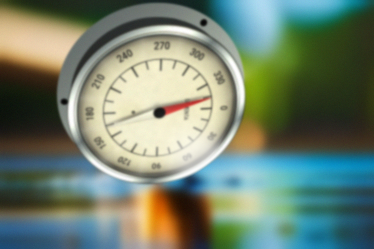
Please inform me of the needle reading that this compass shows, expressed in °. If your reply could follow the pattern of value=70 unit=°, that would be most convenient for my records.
value=345 unit=°
